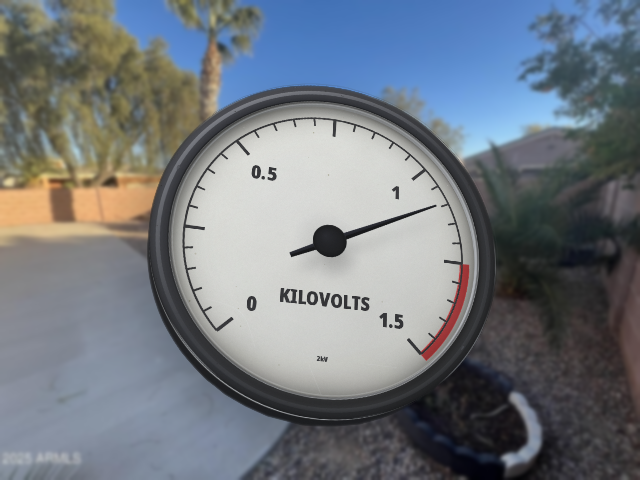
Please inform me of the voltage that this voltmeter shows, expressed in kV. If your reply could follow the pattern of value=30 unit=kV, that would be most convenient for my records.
value=1.1 unit=kV
